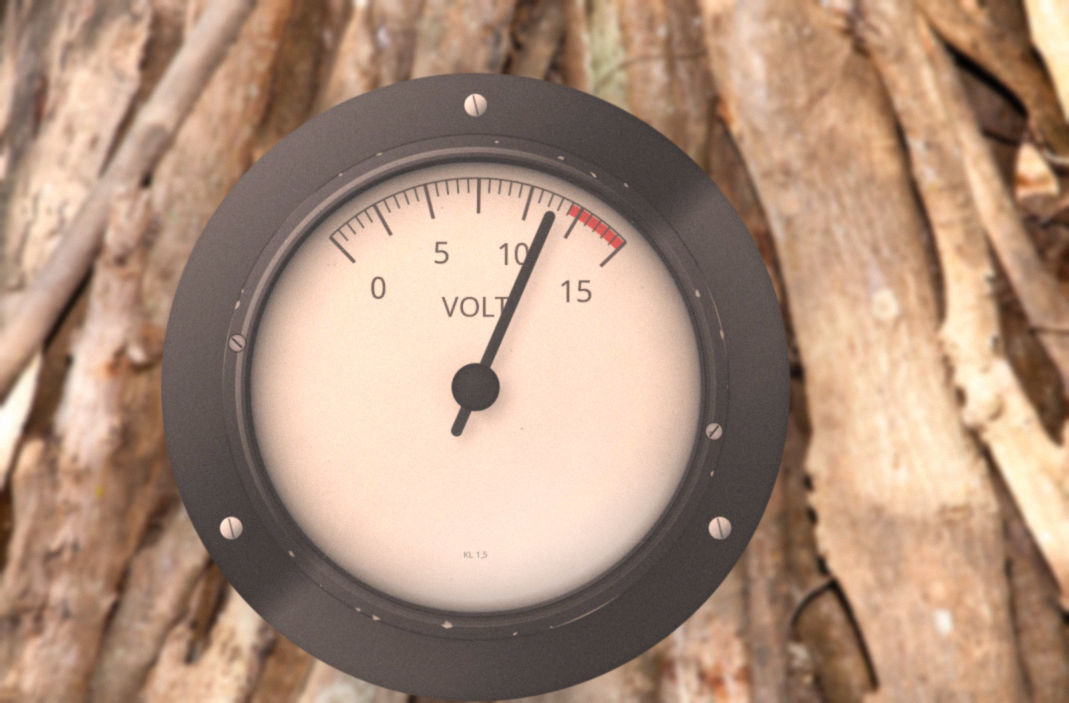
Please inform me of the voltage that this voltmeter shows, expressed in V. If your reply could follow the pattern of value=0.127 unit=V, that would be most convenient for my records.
value=11.25 unit=V
